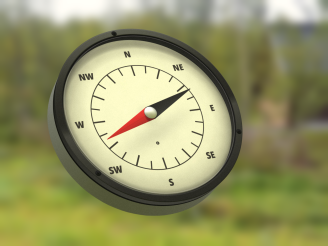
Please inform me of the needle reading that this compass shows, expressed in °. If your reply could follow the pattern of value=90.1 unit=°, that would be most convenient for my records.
value=247.5 unit=°
